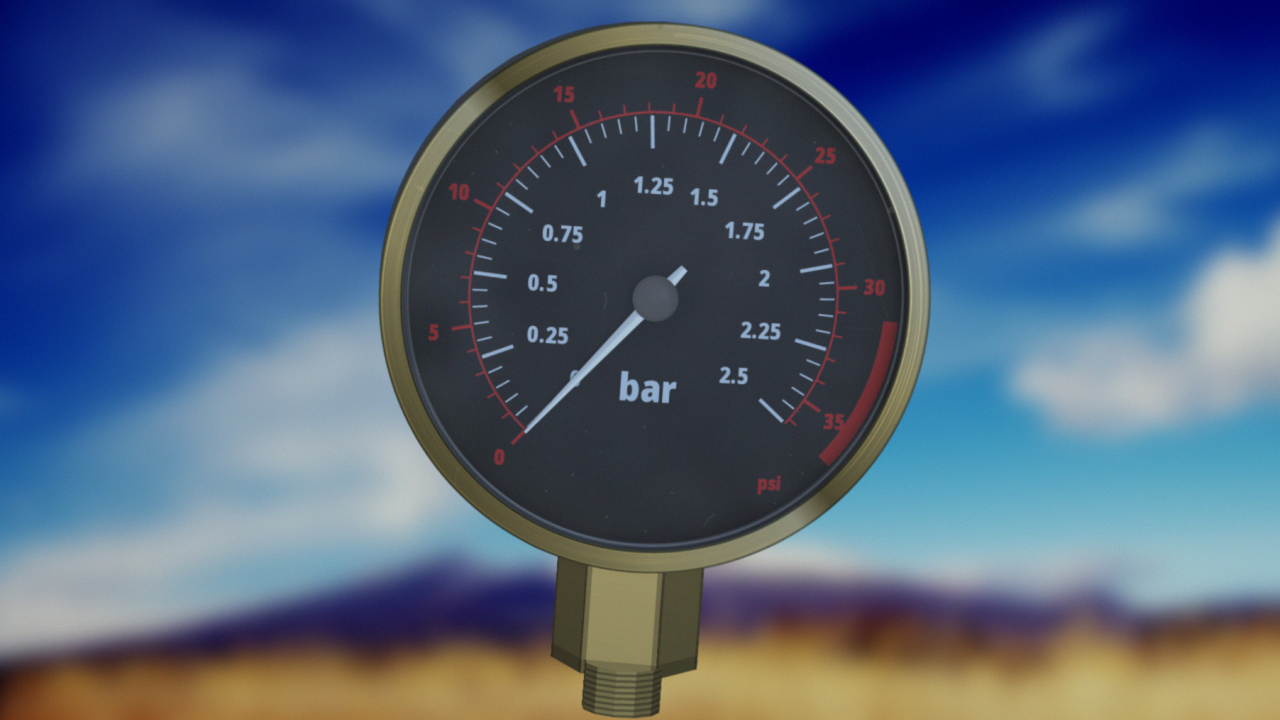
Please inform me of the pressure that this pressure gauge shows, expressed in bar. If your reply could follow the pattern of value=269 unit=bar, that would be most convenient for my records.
value=0 unit=bar
